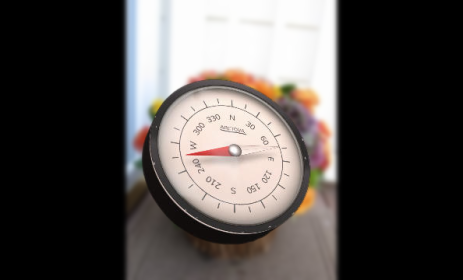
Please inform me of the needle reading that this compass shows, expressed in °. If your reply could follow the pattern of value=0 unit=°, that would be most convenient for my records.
value=255 unit=°
